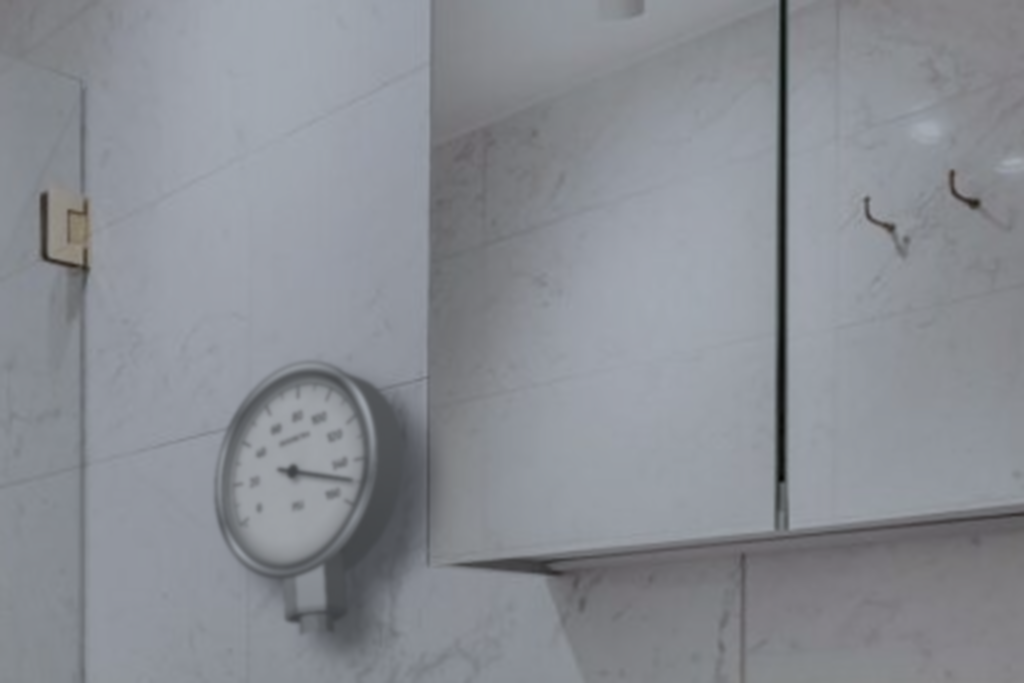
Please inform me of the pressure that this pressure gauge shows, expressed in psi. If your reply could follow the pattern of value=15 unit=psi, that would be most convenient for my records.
value=150 unit=psi
